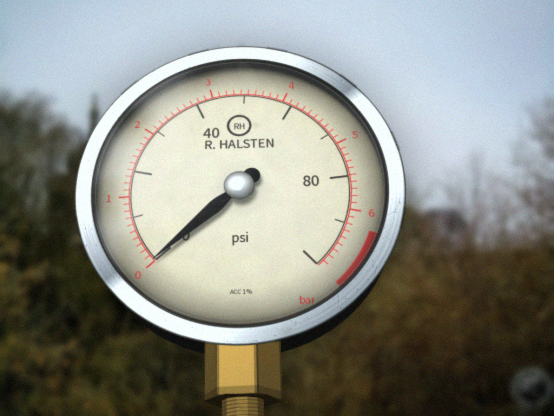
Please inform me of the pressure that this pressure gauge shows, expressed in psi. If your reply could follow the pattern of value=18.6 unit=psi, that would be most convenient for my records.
value=0 unit=psi
